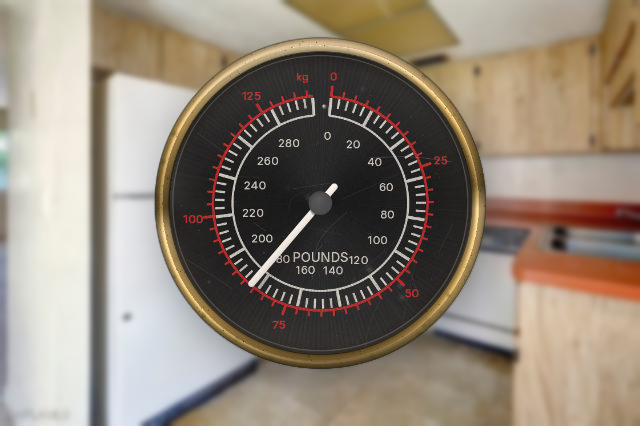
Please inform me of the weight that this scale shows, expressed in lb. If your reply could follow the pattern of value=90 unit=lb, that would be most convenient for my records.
value=184 unit=lb
